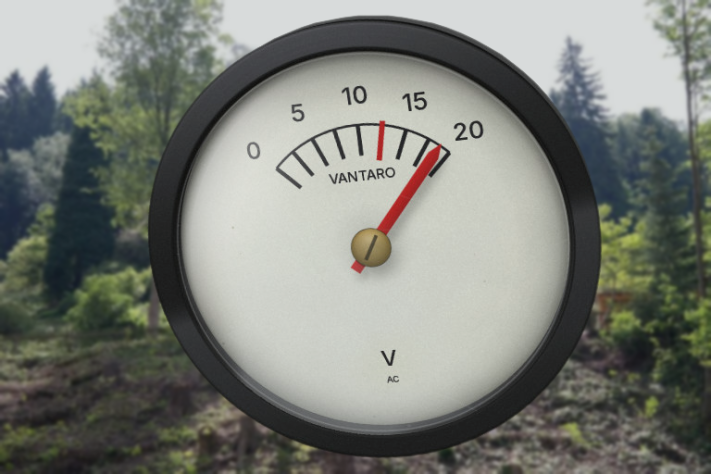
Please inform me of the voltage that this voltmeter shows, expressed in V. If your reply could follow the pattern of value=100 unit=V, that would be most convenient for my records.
value=18.75 unit=V
